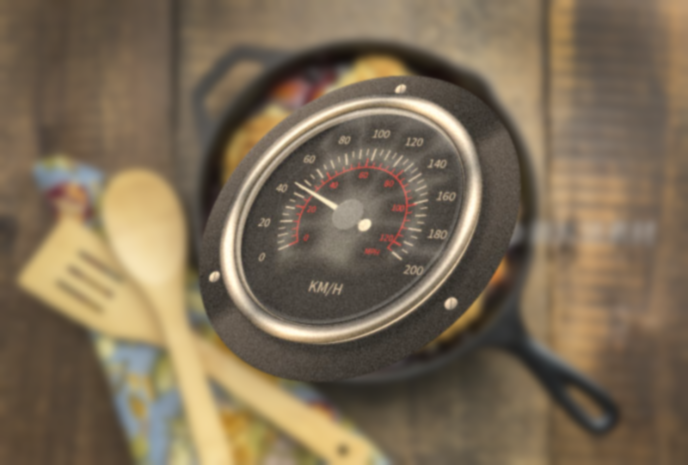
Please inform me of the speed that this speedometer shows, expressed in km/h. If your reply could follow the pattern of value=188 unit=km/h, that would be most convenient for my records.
value=45 unit=km/h
